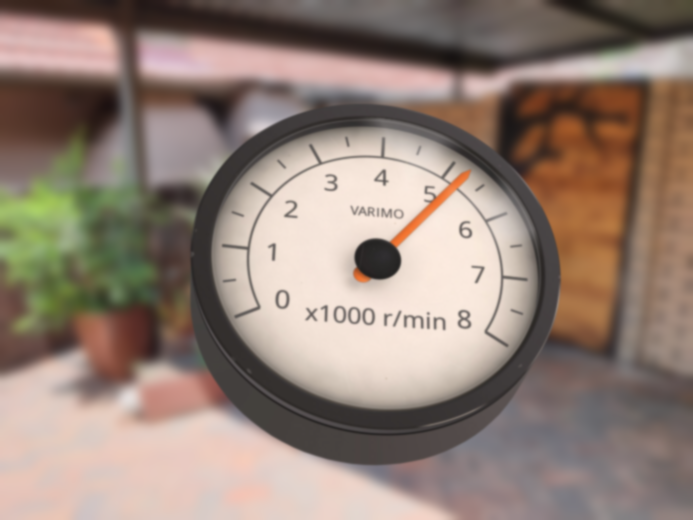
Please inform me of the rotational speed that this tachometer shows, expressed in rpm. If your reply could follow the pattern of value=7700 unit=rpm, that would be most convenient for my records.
value=5250 unit=rpm
